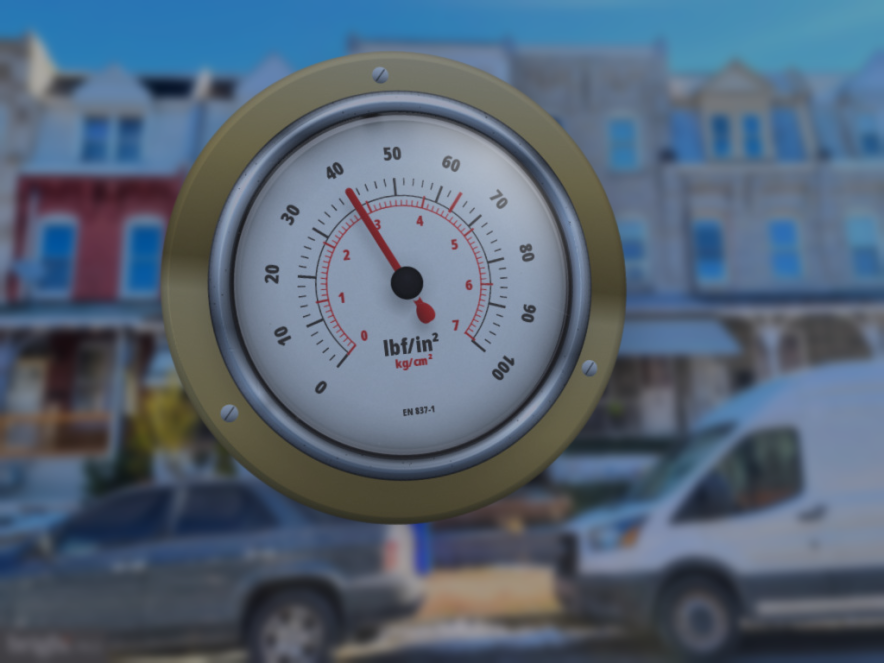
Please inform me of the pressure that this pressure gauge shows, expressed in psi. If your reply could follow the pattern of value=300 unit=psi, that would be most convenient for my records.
value=40 unit=psi
